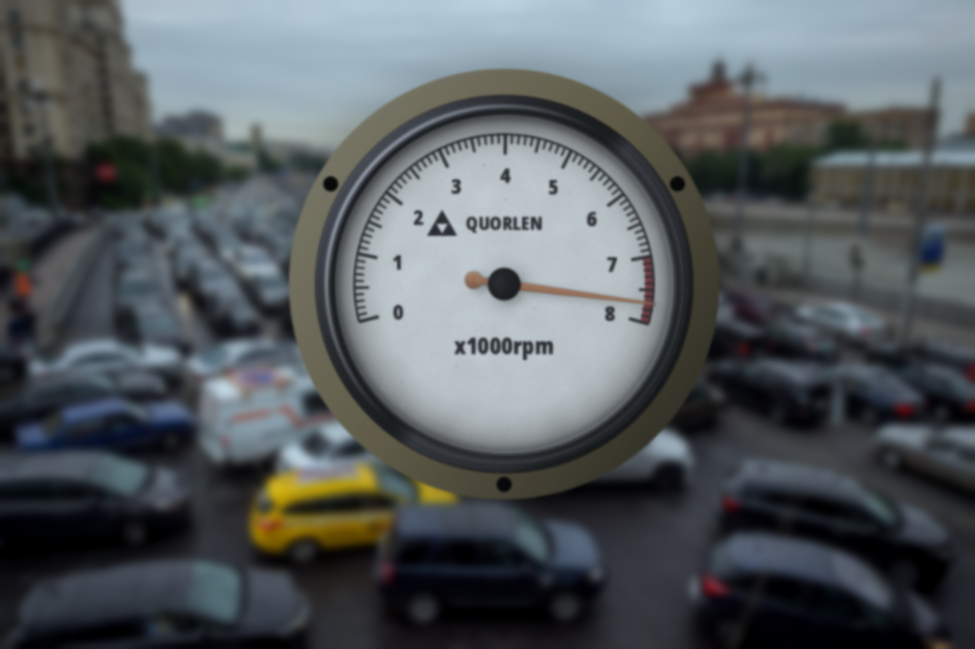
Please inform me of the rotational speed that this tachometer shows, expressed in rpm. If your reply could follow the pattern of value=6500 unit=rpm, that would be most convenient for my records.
value=7700 unit=rpm
